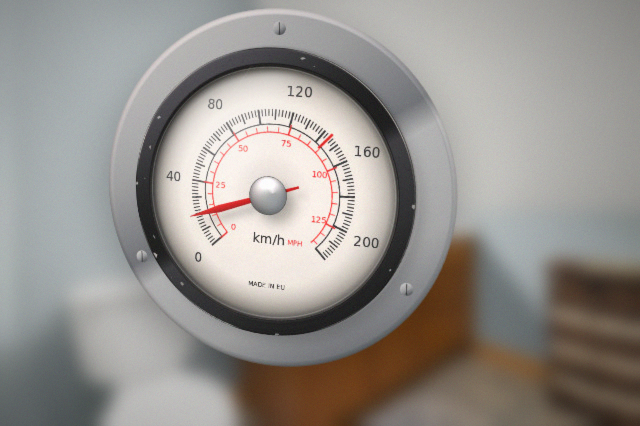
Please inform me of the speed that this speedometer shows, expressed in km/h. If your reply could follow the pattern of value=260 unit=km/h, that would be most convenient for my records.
value=20 unit=km/h
